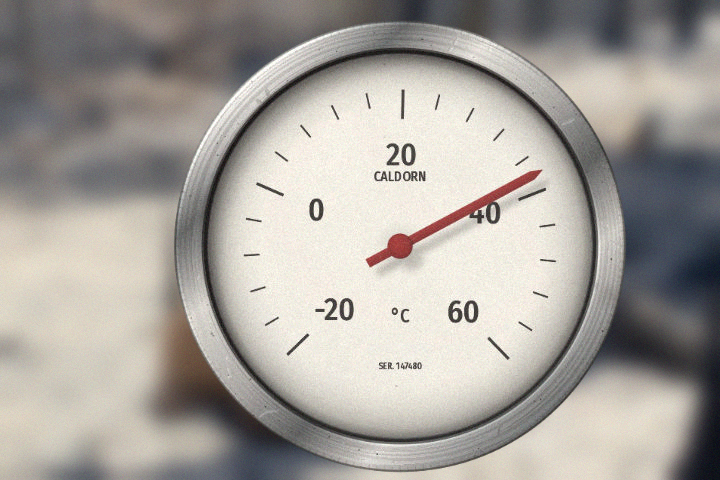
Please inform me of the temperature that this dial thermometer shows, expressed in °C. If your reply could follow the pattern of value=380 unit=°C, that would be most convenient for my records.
value=38 unit=°C
